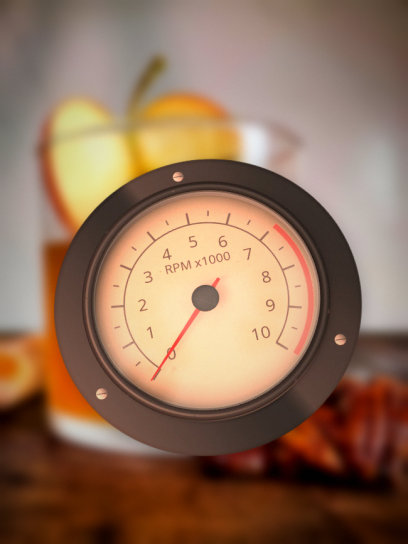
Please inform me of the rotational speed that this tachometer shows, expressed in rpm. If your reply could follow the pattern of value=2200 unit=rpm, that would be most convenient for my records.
value=0 unit=rpm
